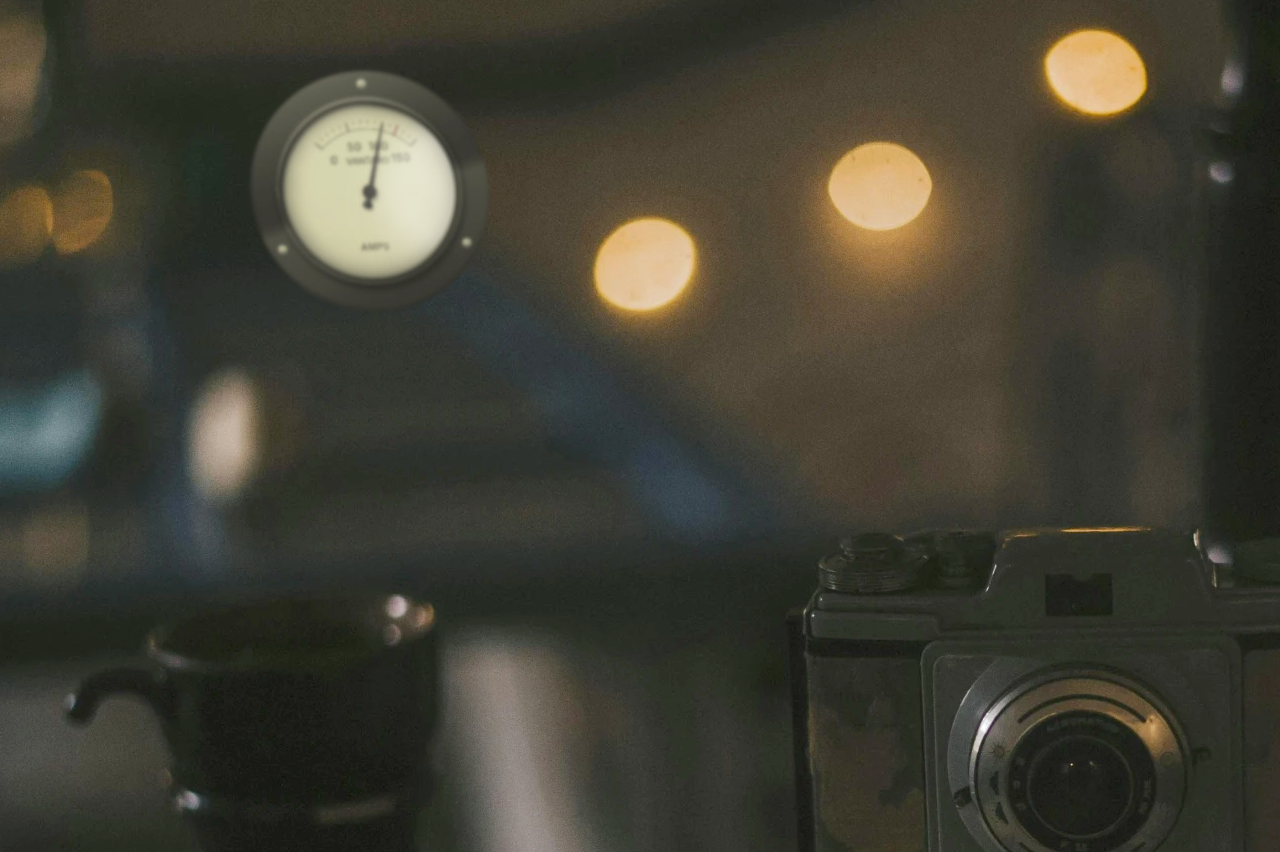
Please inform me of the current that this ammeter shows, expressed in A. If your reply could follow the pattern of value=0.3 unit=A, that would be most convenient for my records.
value=100 unit=A
